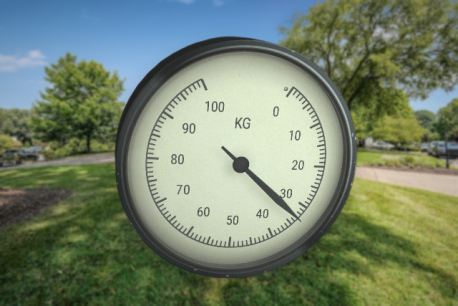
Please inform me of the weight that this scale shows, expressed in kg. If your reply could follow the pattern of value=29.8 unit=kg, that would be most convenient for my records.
value=33 unit=kg
